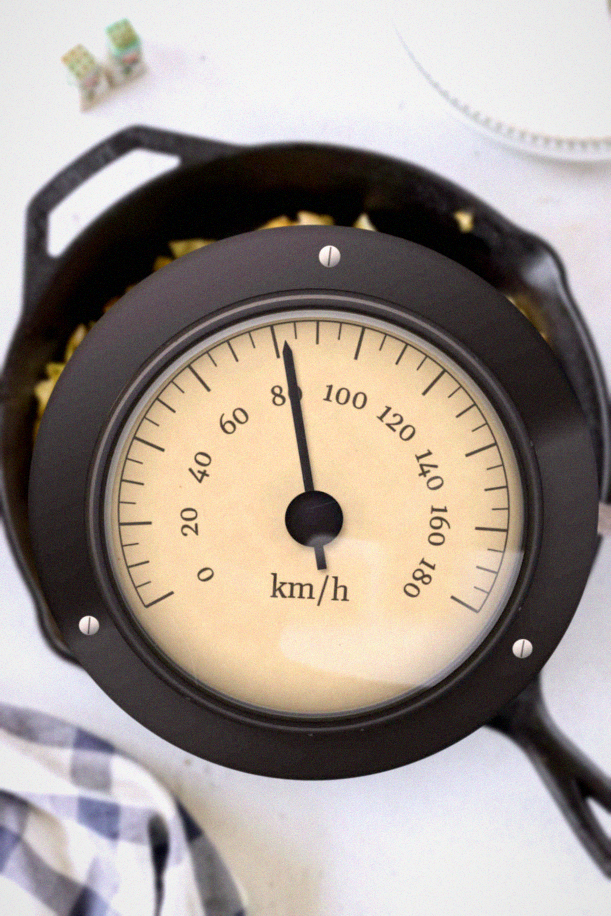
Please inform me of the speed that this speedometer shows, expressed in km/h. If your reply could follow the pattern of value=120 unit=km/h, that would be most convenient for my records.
value=82.5 unit=km/h
